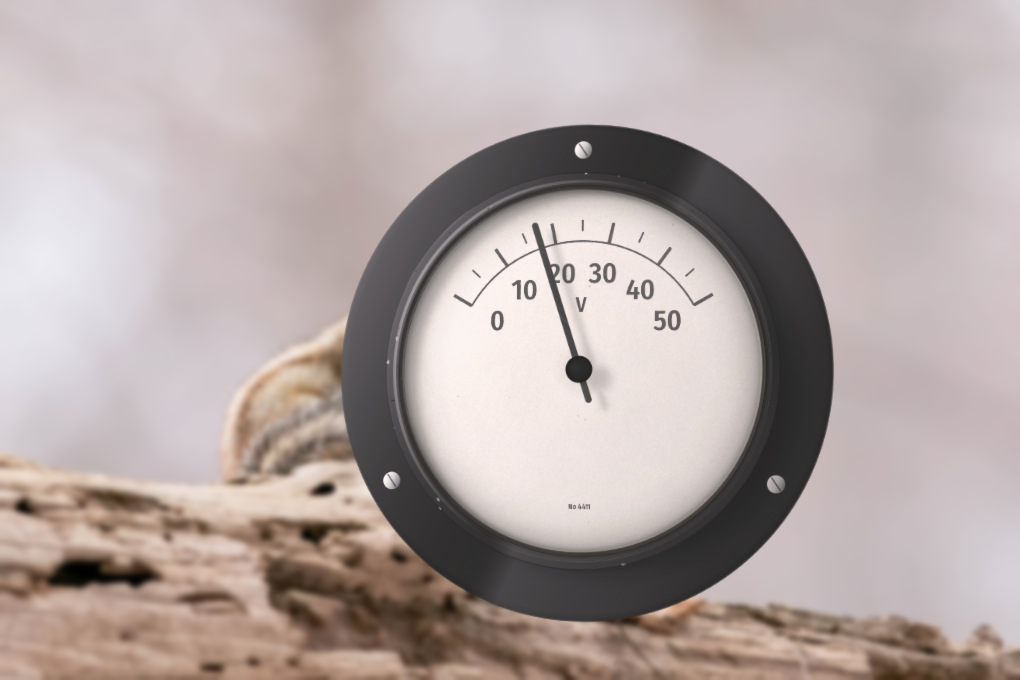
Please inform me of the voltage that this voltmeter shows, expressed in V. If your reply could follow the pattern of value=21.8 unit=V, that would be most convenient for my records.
value=17.5 unit=V
